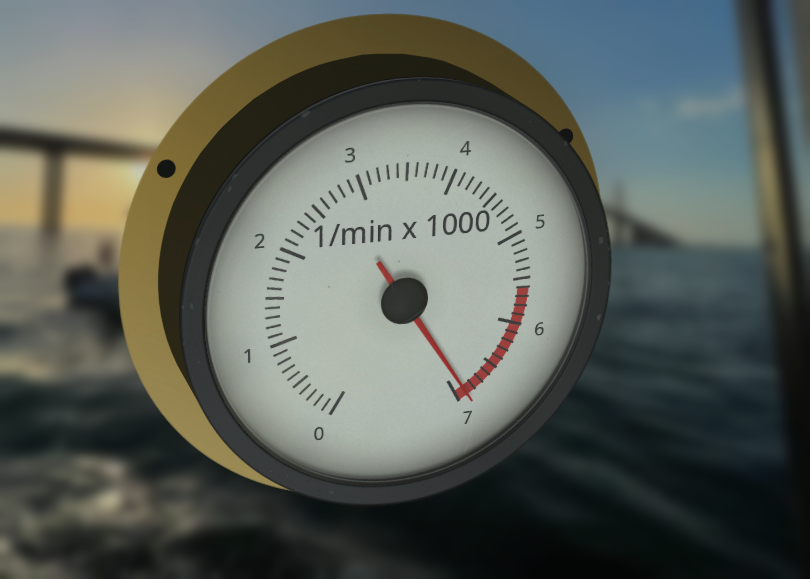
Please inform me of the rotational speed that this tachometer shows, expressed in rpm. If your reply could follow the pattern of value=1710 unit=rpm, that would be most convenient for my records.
value=6900 unit=rpm
